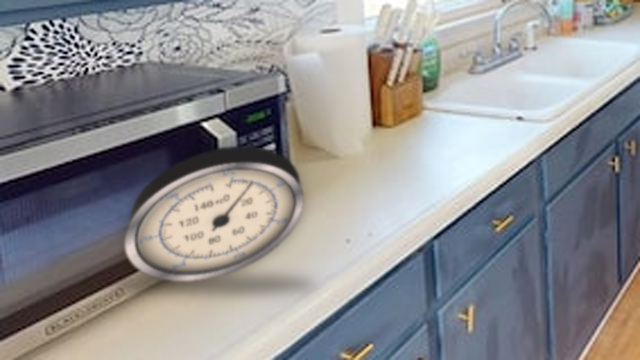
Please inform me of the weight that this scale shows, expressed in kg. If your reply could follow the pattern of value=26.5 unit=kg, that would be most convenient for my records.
value=10 unit=kg
